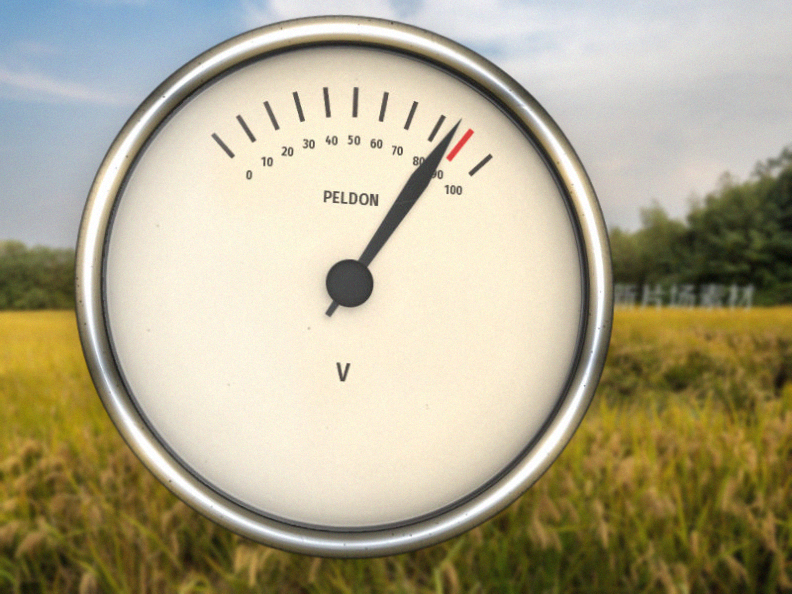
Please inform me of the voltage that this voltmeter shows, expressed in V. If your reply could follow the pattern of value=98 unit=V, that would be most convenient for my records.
value=85 unit=V
